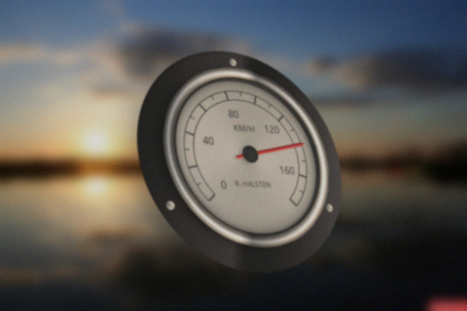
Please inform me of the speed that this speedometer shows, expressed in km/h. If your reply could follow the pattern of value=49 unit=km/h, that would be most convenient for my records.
value=140 unit=km/h
